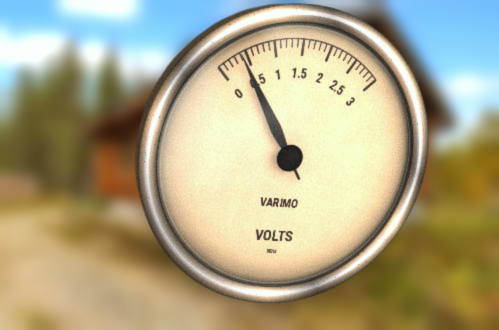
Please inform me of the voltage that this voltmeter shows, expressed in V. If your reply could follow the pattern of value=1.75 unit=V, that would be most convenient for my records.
value=0.4 unit=V
